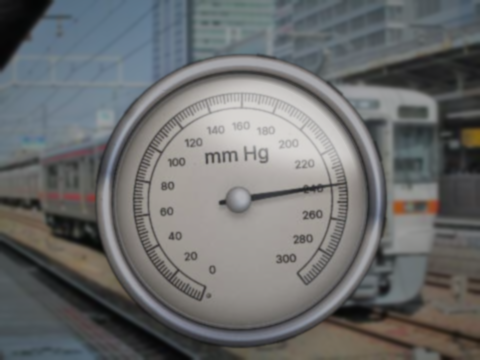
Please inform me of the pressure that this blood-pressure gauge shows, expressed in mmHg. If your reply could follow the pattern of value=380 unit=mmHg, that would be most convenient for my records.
value=240 unit=mmHg
